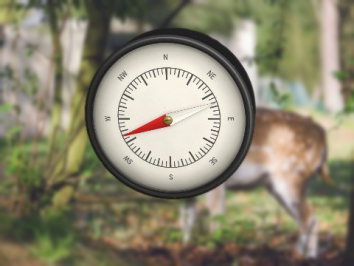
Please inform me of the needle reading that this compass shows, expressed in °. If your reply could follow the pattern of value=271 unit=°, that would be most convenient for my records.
value=250 unit=°
